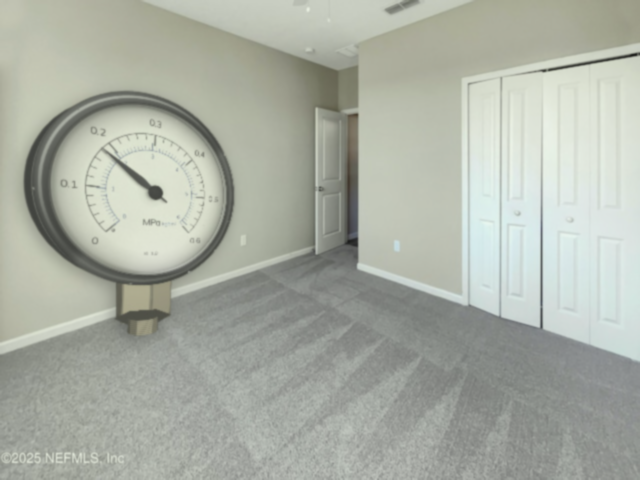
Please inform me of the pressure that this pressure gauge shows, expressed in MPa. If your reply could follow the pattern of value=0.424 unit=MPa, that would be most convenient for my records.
value=0.18 unit=MPa
